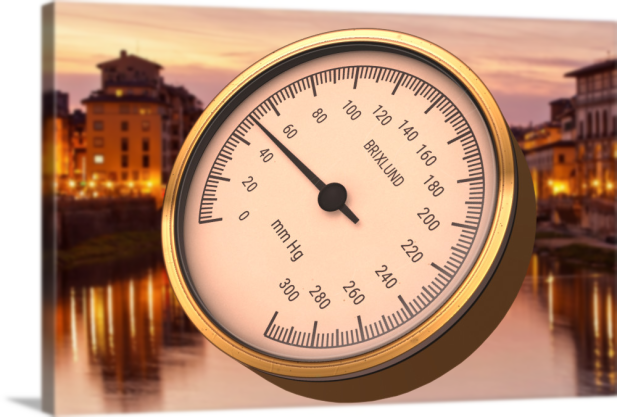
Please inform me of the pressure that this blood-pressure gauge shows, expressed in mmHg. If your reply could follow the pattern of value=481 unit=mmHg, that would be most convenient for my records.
value=50 unit=mmHg
